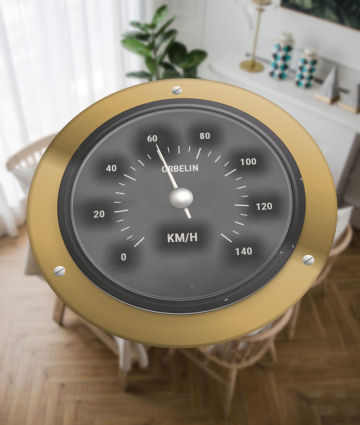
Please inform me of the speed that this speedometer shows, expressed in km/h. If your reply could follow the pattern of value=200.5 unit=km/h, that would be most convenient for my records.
value=60 unit=km/h
